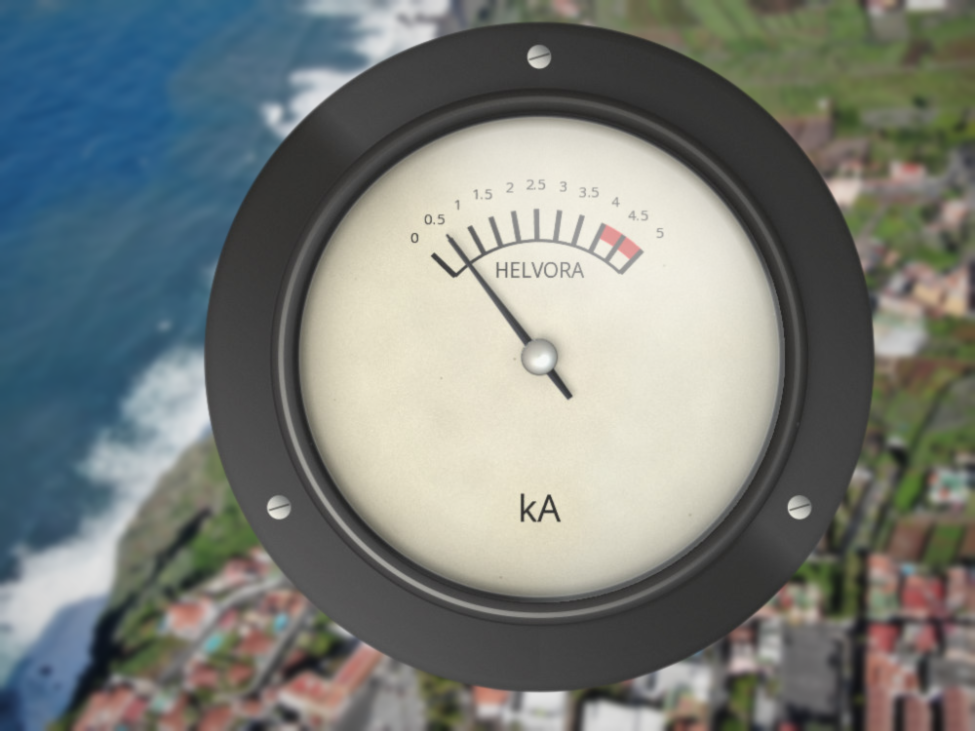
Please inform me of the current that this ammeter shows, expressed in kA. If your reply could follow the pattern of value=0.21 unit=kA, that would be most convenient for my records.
value=0.5 unit=kA
